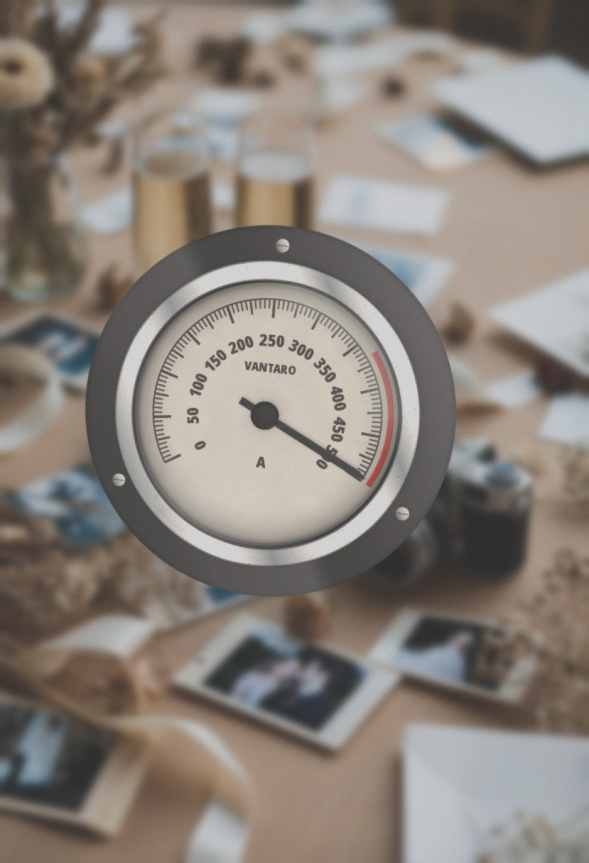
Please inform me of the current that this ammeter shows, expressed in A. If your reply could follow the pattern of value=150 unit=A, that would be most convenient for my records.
value=495 unit=A
